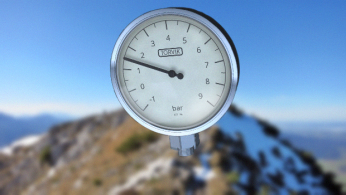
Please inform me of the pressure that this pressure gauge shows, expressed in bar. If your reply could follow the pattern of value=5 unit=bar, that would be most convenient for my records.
value=1.5 unit=bar
